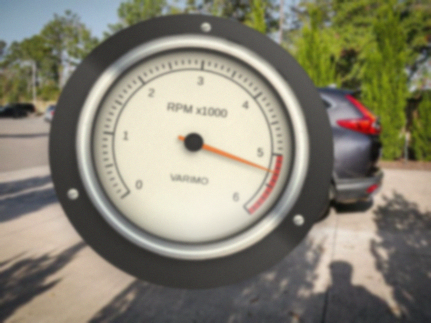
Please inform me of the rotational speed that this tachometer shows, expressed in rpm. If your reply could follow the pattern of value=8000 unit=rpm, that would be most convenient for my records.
value=5300 unit=rpm
